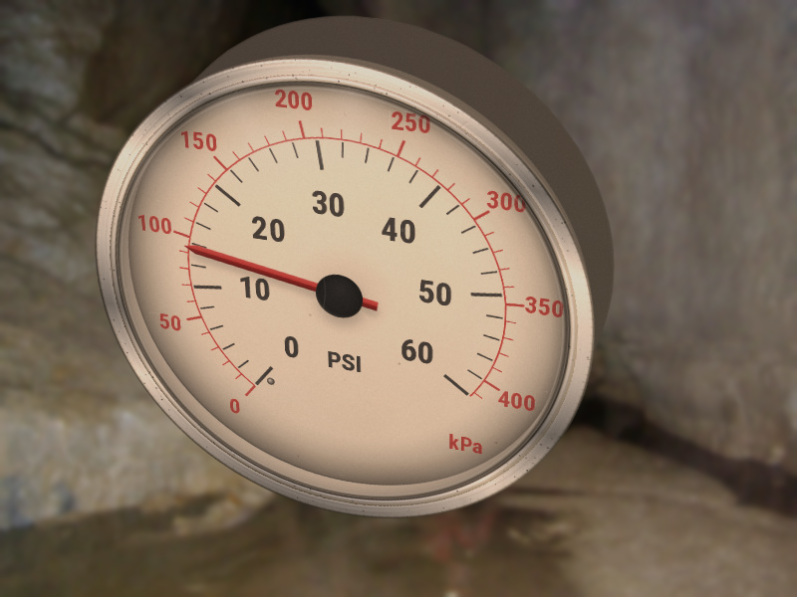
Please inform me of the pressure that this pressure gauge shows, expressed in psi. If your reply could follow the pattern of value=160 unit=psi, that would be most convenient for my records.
value=14 unit=psi
